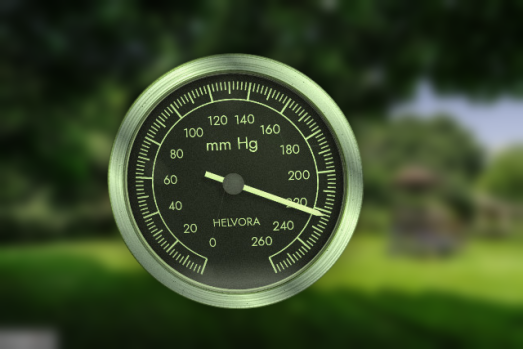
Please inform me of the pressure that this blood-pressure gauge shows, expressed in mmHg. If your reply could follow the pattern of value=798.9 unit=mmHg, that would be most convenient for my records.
value=222 unit=mmHg
